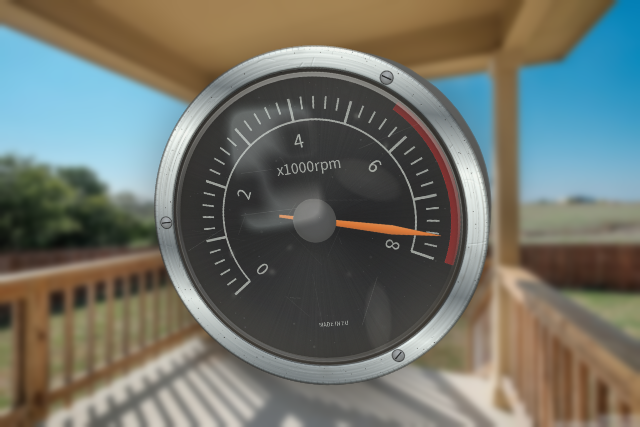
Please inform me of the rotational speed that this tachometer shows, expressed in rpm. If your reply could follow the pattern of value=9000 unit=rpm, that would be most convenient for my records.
value=7600 unit=rpm
